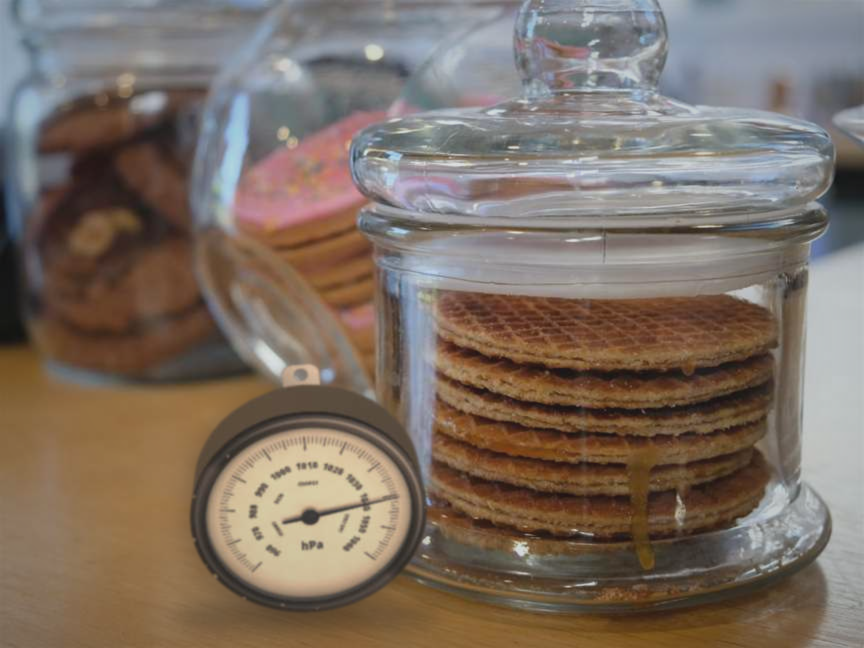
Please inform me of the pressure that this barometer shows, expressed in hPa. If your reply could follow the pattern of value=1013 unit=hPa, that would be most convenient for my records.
value=1040 unit=hPa
